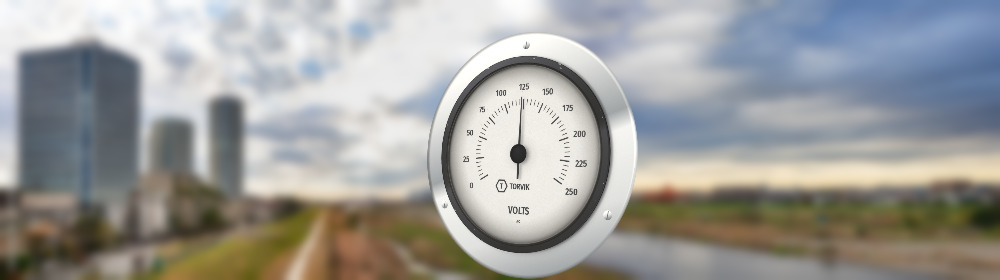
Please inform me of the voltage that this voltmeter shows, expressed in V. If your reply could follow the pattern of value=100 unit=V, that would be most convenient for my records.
value=125 unit=V
